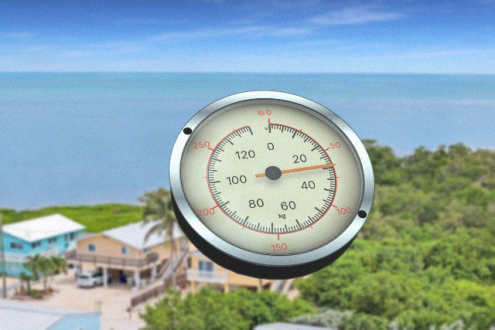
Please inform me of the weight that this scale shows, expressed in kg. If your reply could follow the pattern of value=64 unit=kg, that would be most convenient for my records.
value=30 unit=kg
